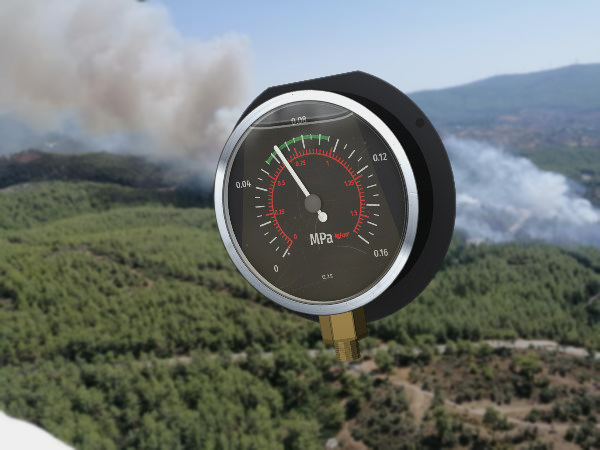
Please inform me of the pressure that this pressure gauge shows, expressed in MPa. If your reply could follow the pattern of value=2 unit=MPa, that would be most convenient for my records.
value=0.065 unit=MPa
